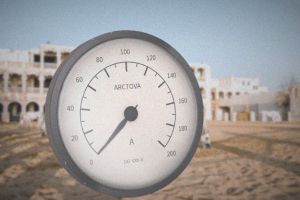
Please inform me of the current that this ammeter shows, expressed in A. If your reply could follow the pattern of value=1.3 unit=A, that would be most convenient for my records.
value=0 unit=A
